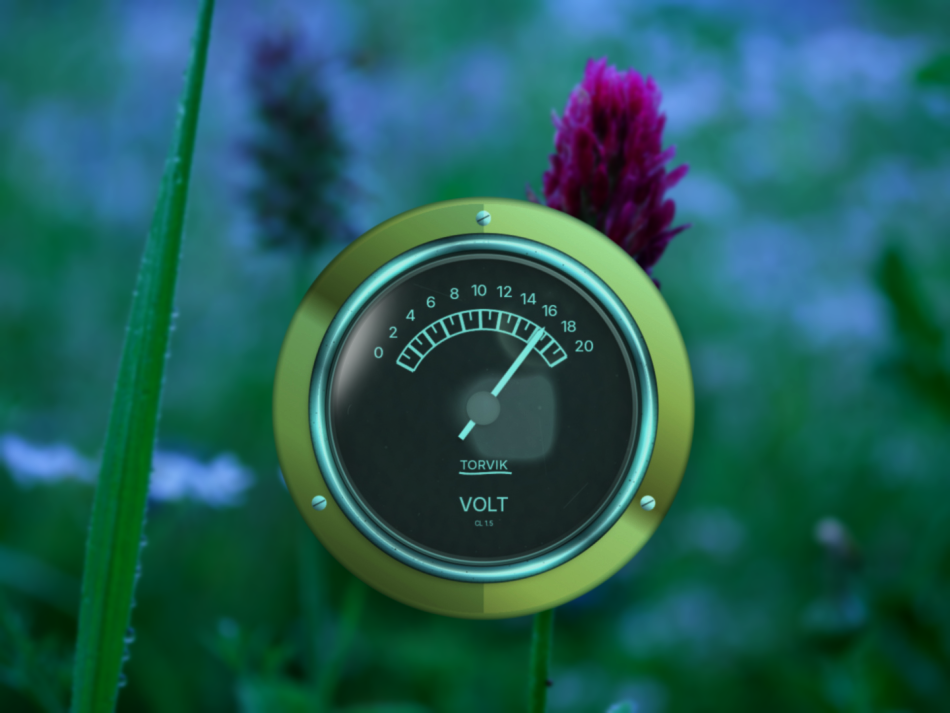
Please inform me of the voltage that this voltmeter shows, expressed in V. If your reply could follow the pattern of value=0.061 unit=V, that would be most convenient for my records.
value=16.5 unit=V
